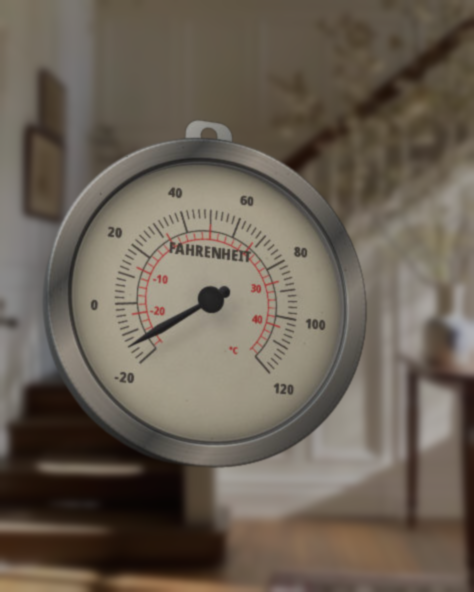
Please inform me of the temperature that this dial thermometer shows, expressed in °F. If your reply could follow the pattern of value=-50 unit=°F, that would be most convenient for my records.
value=-14 unit=°F
